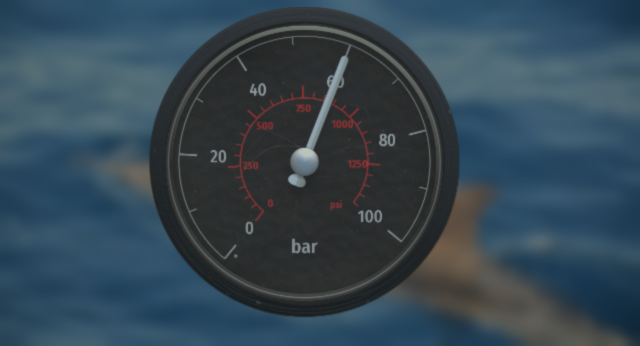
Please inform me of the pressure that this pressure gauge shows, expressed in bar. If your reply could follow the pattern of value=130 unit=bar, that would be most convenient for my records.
value=60 unit=bar
